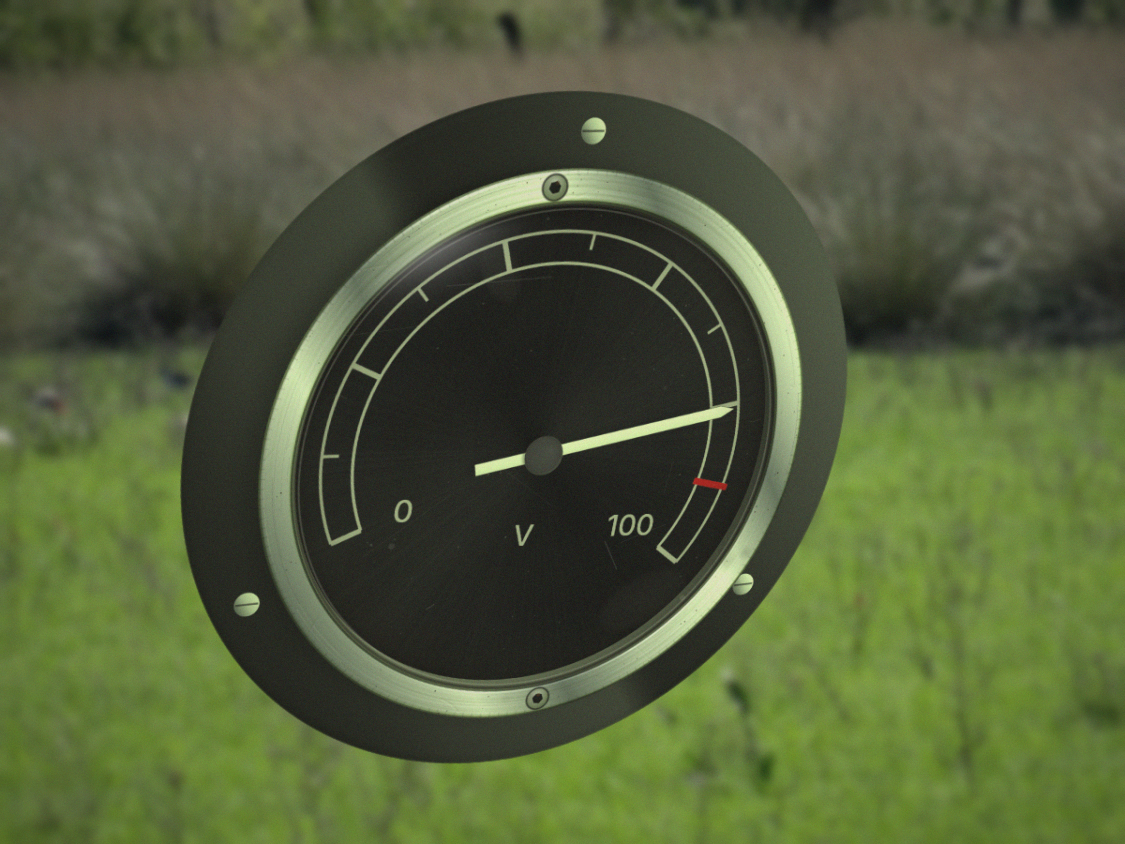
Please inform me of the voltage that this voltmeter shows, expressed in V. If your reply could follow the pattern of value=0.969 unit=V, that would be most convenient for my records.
value=80 unit=V
